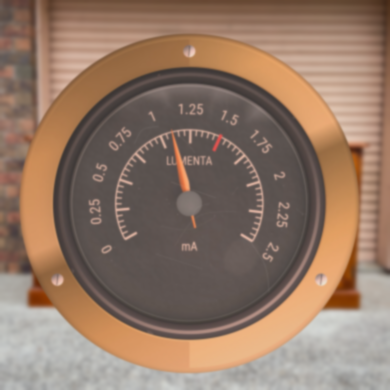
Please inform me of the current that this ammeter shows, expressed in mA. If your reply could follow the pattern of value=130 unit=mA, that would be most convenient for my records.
value=1.1 unit=mA
